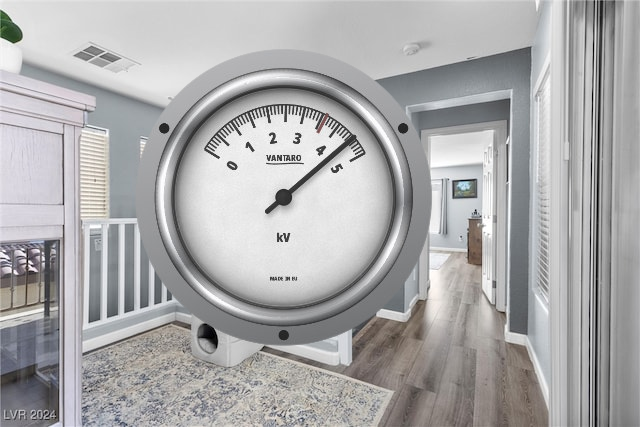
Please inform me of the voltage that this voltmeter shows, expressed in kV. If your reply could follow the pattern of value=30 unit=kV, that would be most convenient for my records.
value=4.5 unit=kV
